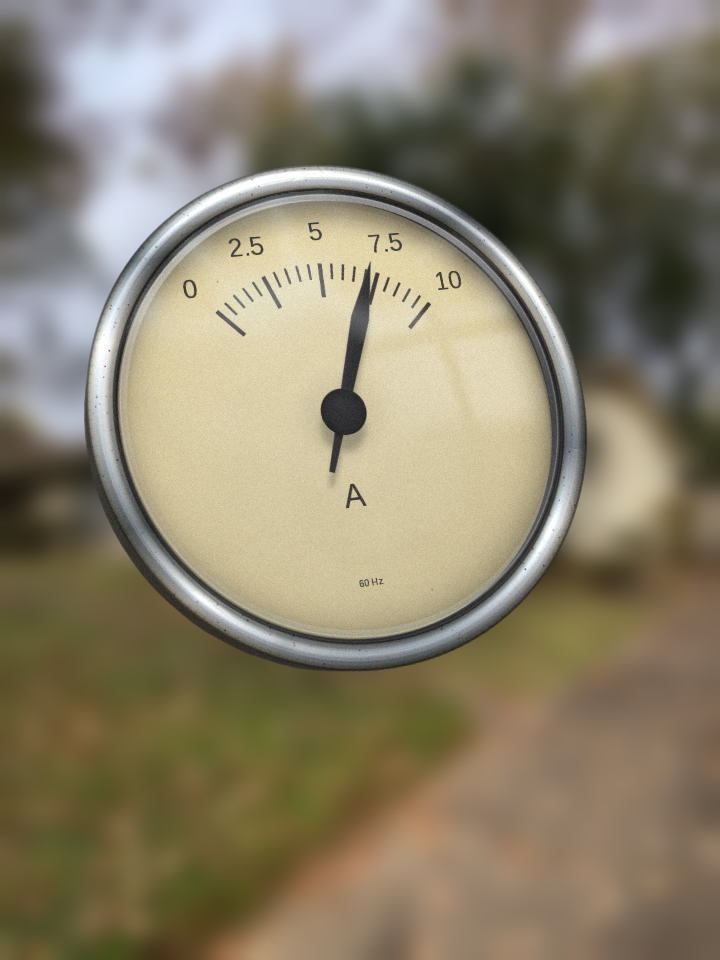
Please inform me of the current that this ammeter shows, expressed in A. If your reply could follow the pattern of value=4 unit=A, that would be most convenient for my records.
value=7 unit=A
